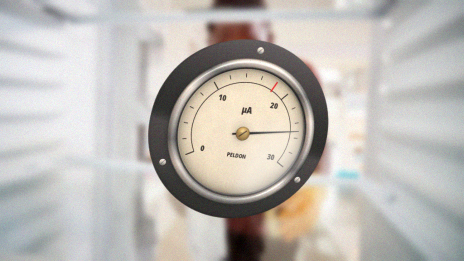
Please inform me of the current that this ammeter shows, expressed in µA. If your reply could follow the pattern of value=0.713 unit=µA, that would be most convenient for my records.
value=25 unit=µA
